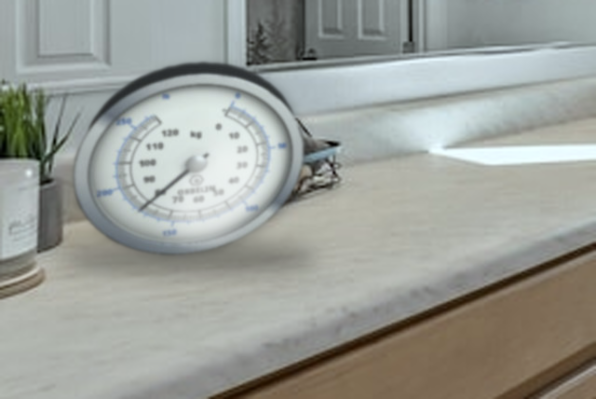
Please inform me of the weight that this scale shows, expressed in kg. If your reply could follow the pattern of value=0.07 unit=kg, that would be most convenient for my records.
value=80 unit=kg
